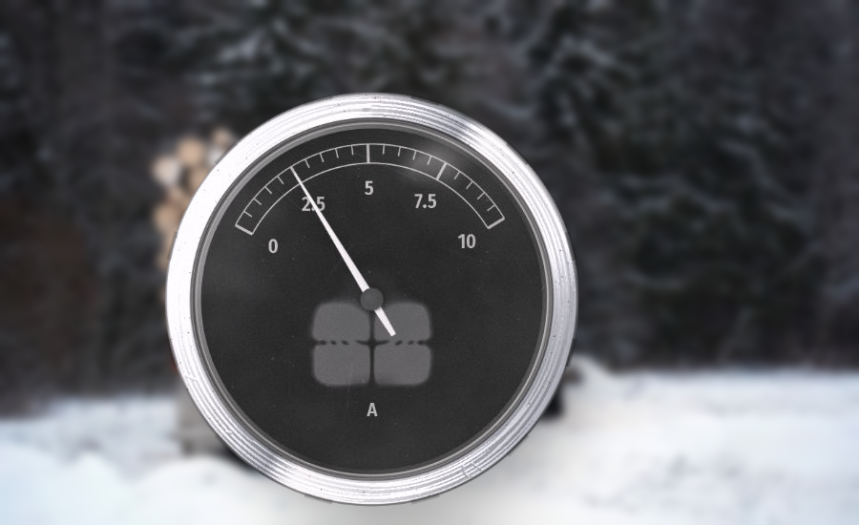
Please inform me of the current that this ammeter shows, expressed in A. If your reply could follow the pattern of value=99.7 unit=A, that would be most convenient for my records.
value=2.5 unit=A
